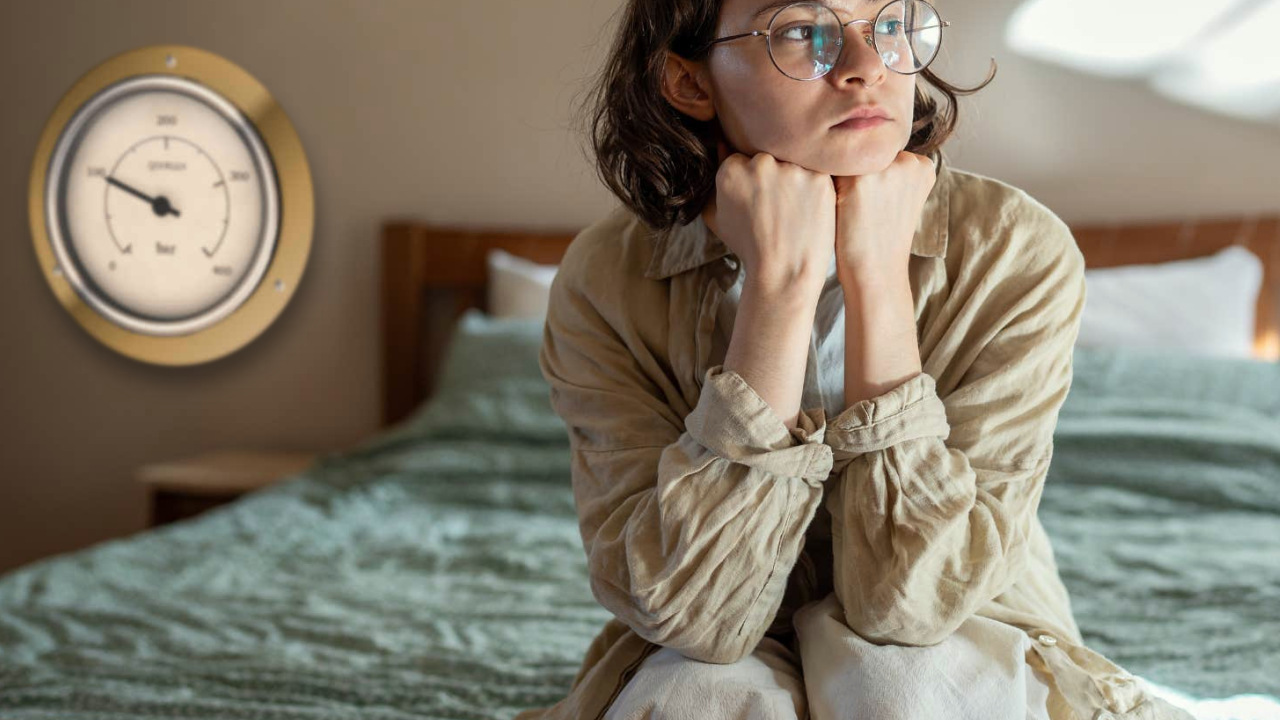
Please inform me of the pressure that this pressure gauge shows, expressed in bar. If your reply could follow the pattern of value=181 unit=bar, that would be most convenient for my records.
value=100 unit=bar
